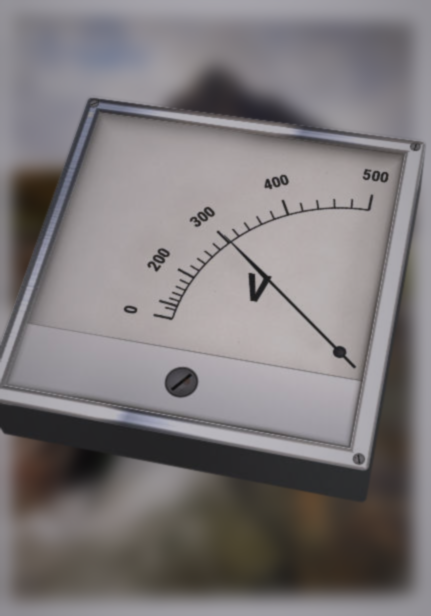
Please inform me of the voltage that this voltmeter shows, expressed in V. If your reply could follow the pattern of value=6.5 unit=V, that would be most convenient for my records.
value=300 unit=V
